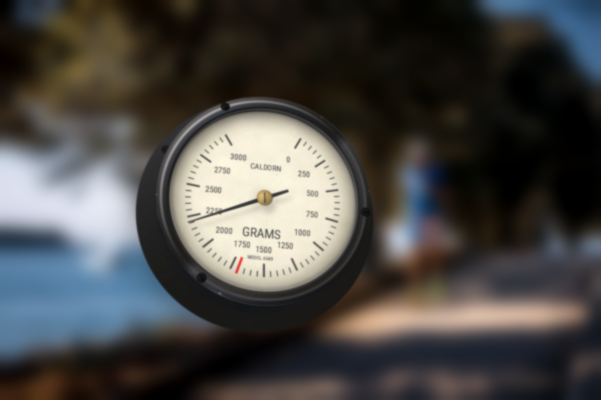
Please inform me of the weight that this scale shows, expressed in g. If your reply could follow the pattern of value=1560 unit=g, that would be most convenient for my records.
value=2200 unit=g
